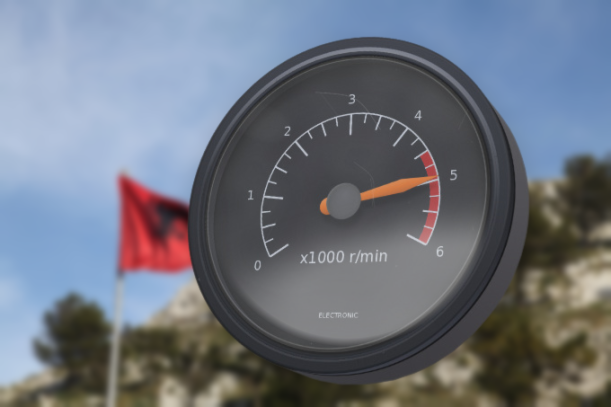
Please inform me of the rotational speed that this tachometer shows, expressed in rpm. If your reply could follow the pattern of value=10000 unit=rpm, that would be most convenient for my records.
value=5000 unit=rpm
